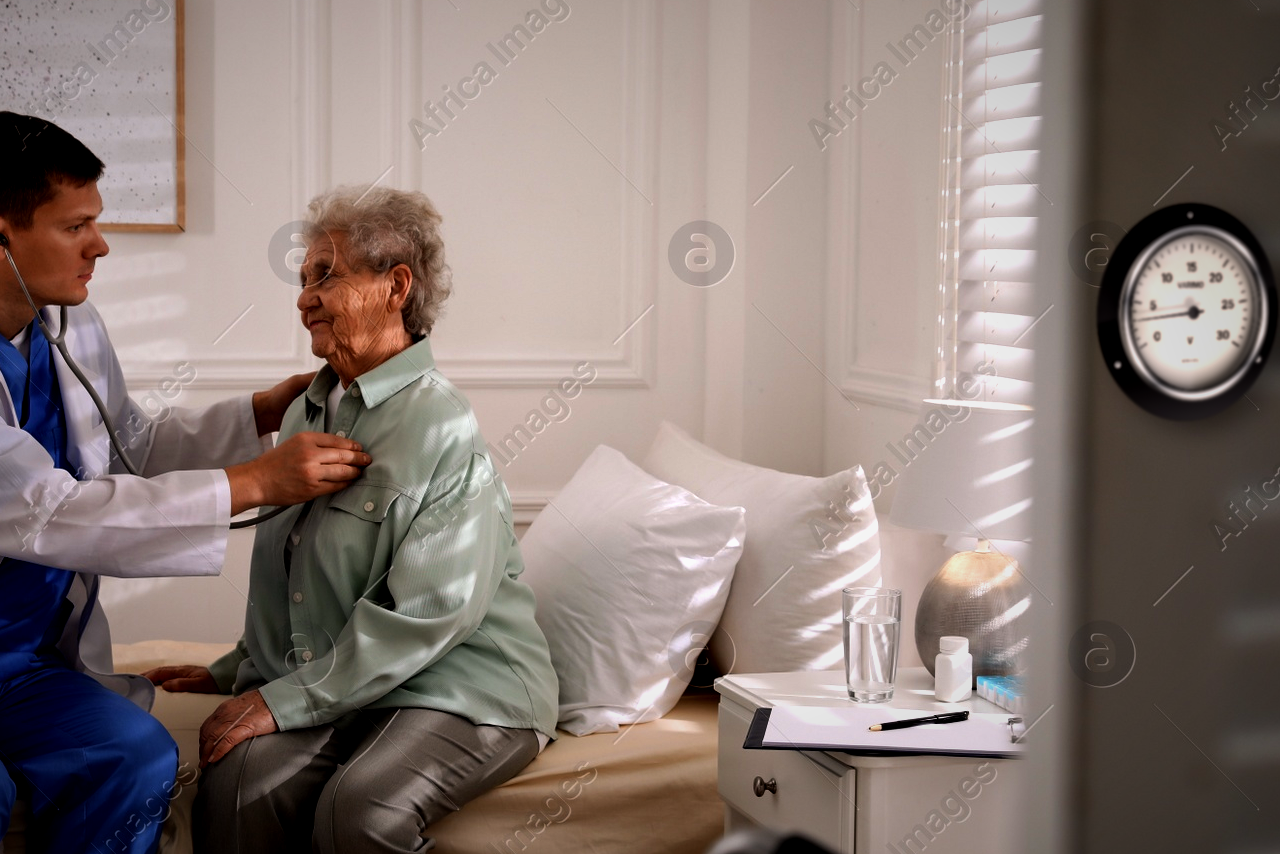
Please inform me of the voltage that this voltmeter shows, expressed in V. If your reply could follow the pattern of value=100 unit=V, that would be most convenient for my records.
value=3 unit=V
